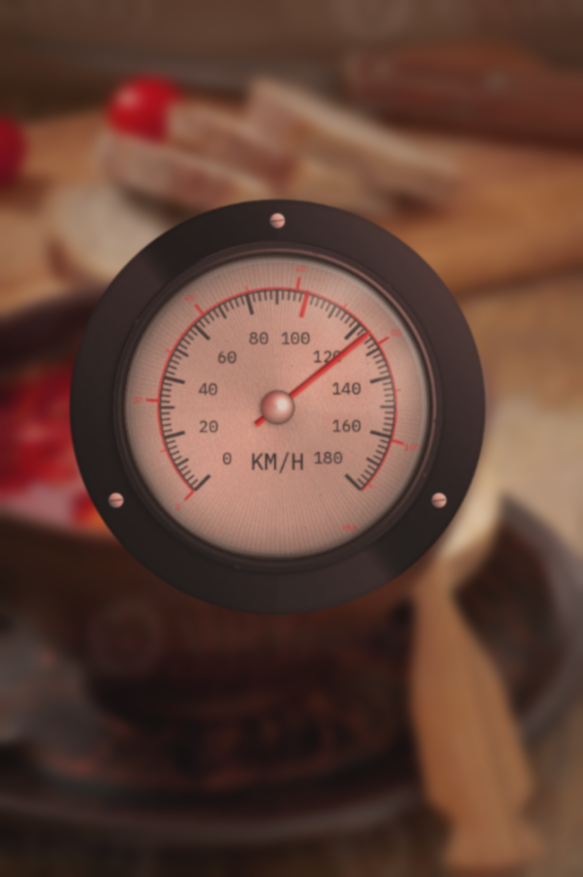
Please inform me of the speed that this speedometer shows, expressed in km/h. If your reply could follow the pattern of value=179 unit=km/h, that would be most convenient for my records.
value=124 unit=km/h
